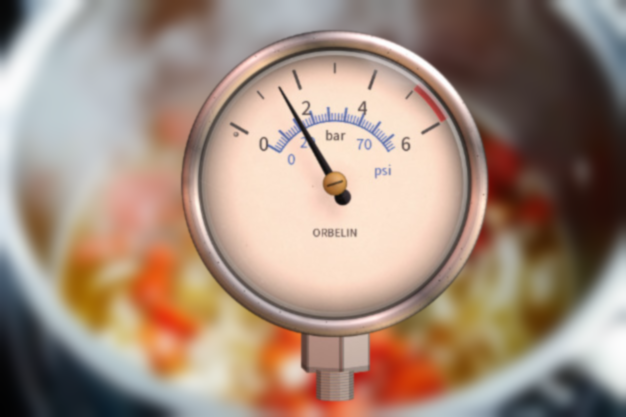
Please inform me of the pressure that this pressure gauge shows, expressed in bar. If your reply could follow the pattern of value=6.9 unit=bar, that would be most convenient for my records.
value=1.5 unit=bar
